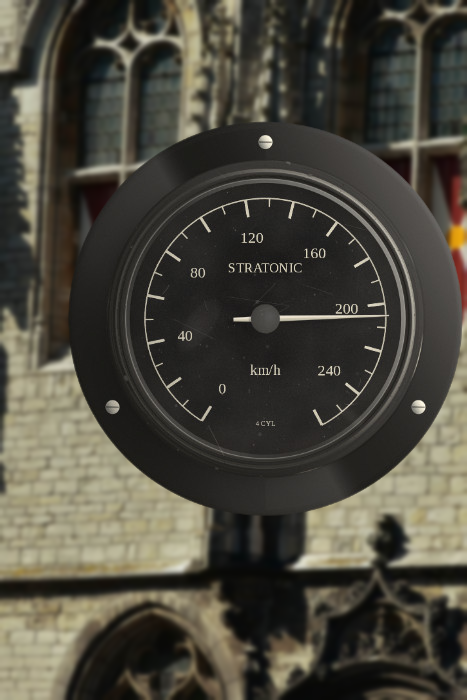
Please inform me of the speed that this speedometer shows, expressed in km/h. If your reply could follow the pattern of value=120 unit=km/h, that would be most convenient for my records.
value=205 unit=km/h
